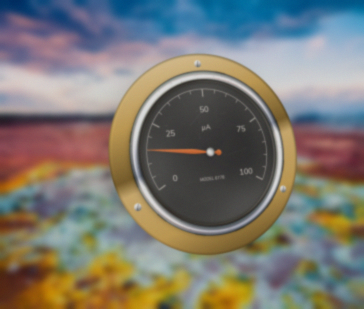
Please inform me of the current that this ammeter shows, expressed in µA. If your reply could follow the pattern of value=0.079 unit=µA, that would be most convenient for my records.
value=15 unit=µA
